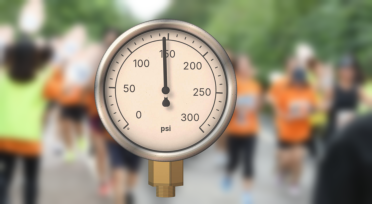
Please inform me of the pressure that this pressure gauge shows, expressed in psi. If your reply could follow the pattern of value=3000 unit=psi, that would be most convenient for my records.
value=145 unit=psi
